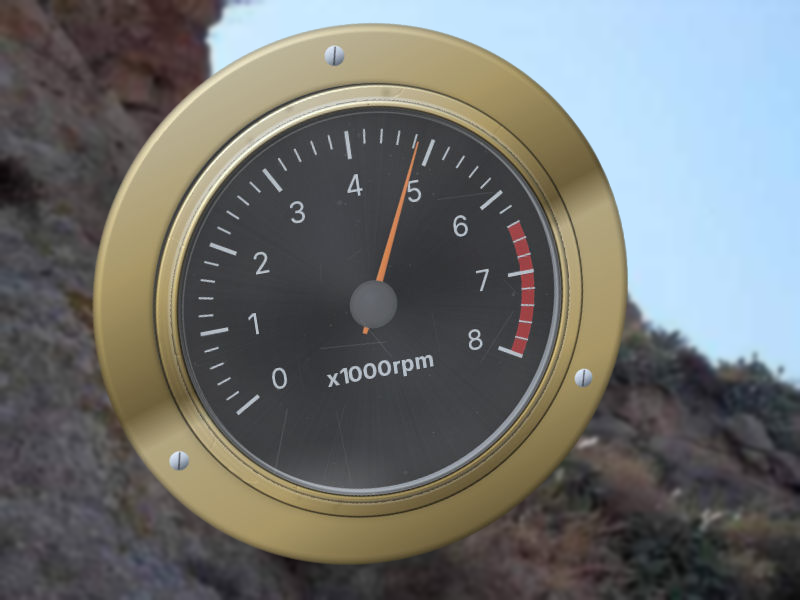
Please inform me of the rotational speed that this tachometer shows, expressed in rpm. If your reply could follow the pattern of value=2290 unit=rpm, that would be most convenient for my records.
value=4800 unit=rpm
